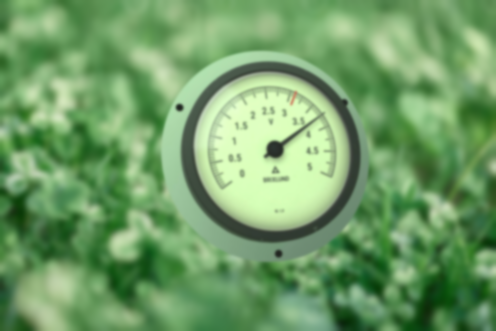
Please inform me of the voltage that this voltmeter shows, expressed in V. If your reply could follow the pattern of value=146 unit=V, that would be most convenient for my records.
value=3.75 unit=V
